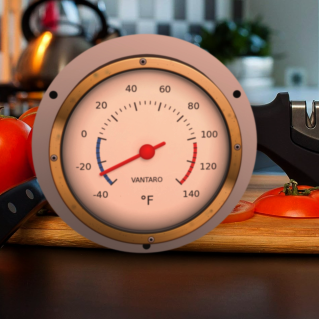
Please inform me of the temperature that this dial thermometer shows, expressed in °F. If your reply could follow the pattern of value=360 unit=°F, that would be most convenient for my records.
value=-28 unit=°F
